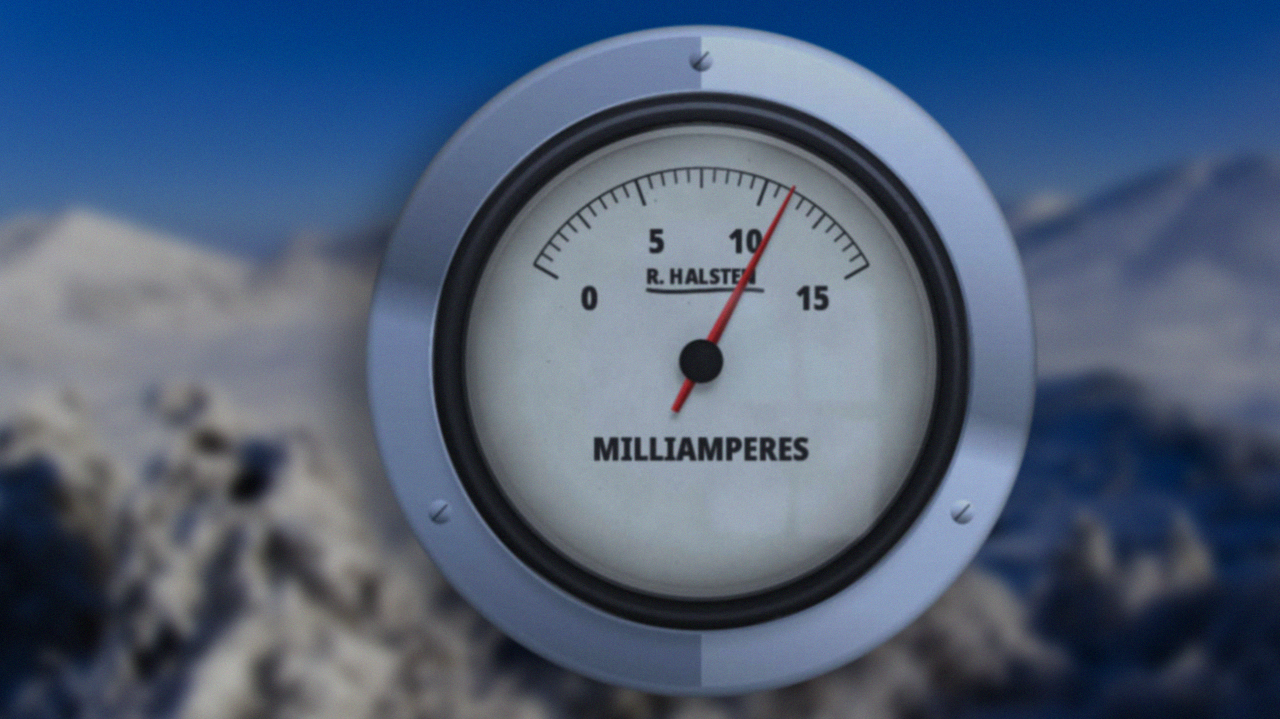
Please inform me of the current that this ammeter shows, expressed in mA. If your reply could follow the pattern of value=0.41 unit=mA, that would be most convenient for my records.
value=11 unit=mA
